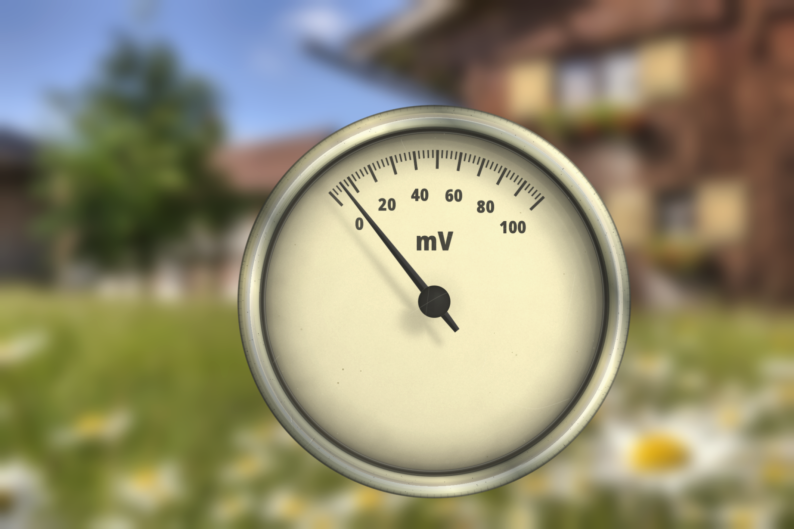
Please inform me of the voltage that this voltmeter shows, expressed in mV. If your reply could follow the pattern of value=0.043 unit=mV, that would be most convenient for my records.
value=6 unit=mV
